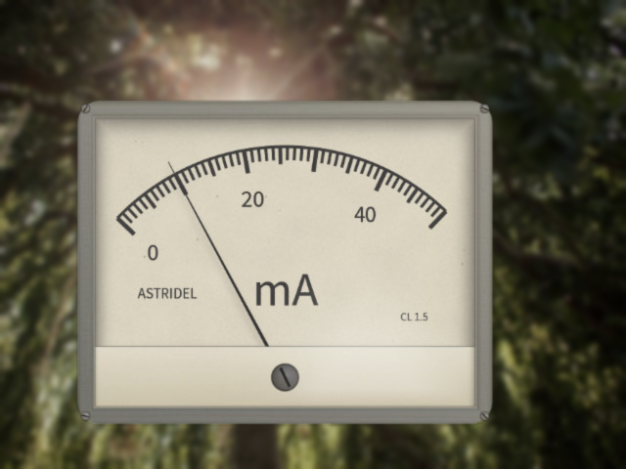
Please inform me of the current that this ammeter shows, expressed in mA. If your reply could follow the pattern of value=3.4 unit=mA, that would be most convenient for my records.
value=10 unit=mA
